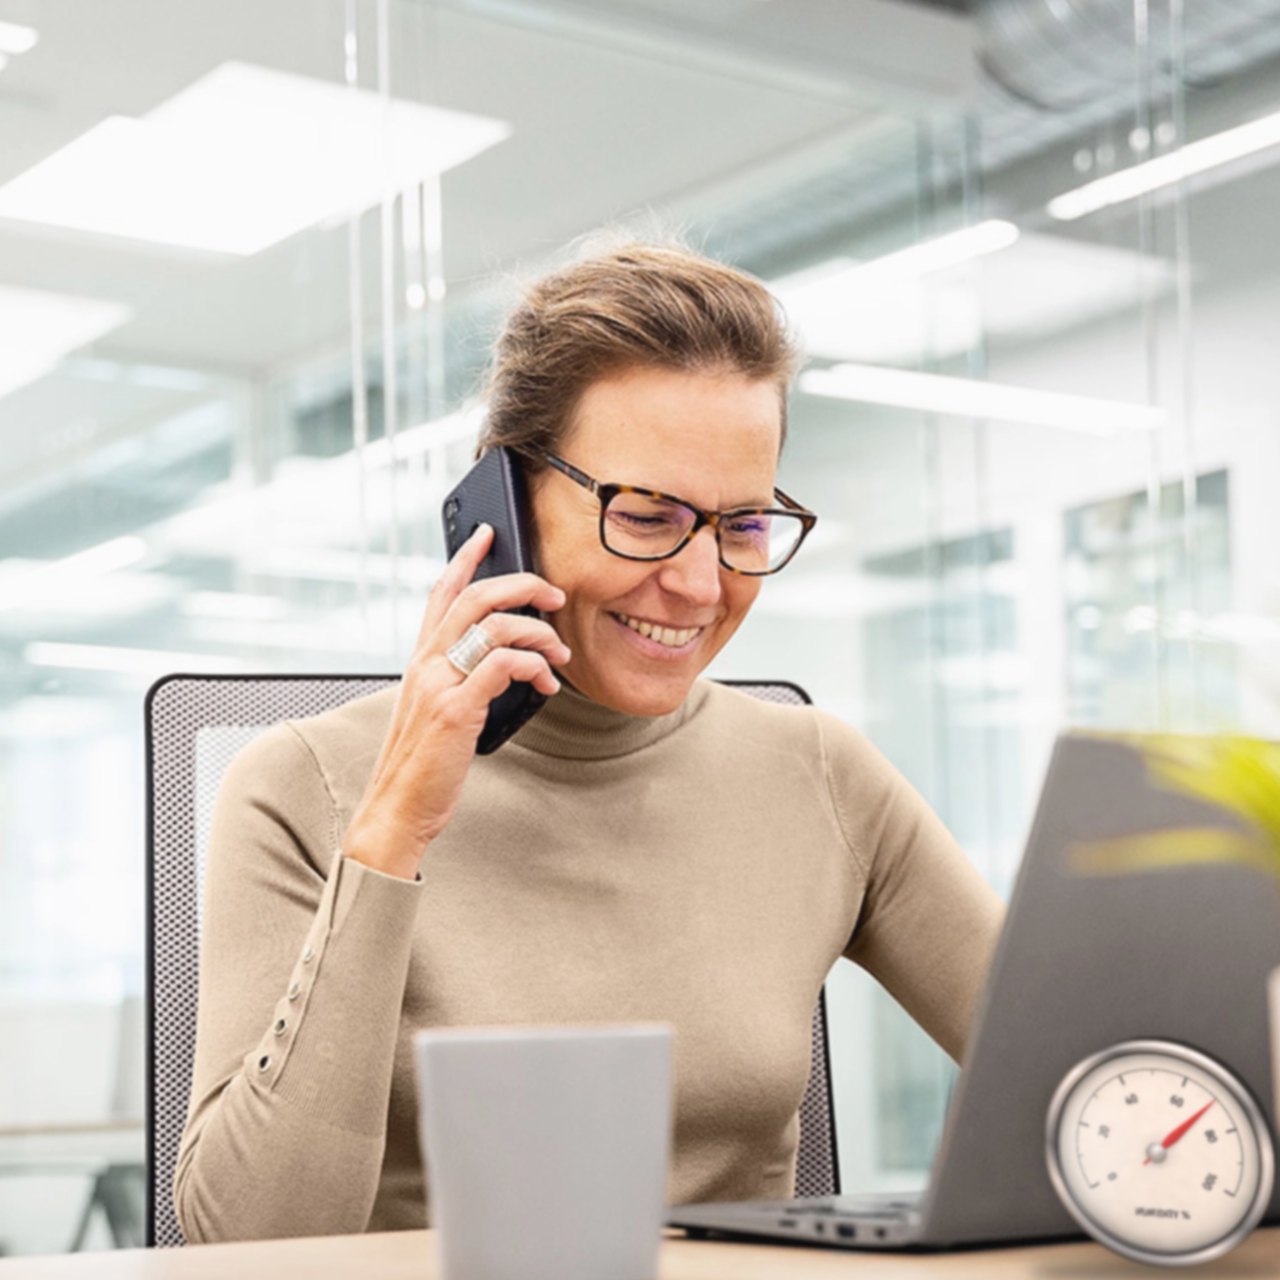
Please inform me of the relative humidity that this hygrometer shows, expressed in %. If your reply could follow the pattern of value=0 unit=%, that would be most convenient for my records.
value=70 unit=%
